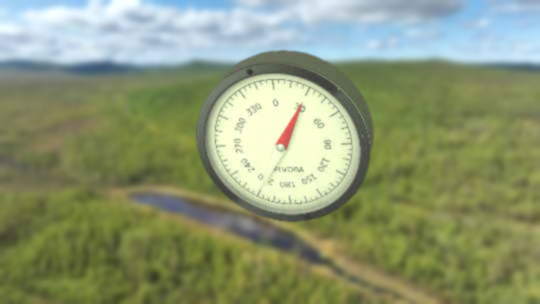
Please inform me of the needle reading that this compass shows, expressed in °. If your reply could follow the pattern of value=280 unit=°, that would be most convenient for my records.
value=30 unit=°
